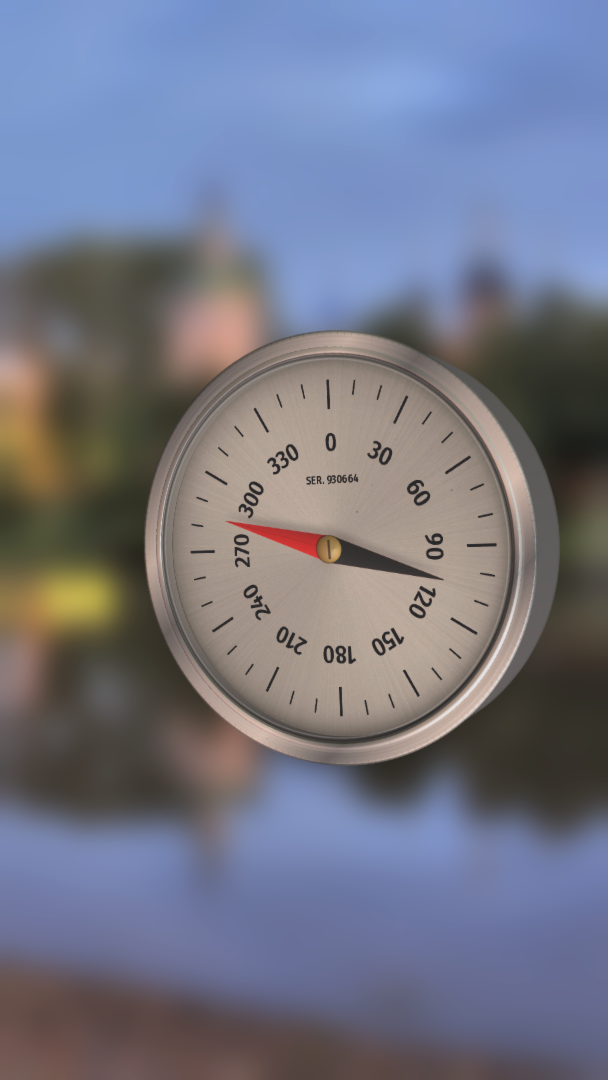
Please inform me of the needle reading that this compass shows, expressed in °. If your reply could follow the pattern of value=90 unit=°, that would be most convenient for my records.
value=285 unit=°
